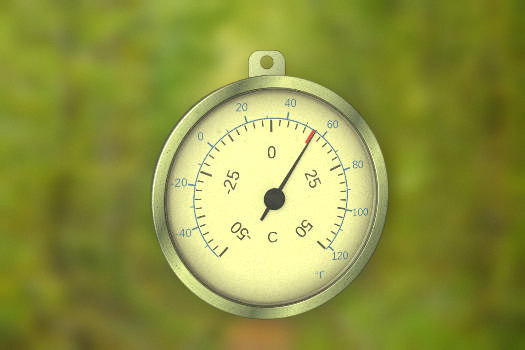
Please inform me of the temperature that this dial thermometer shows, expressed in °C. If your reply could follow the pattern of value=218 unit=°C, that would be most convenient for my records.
value=12.5 unit=°C
